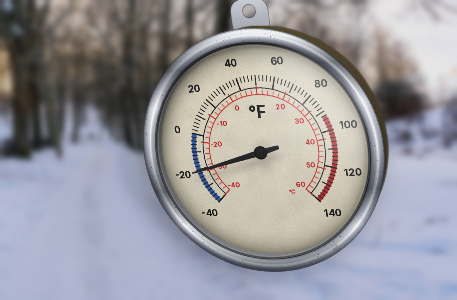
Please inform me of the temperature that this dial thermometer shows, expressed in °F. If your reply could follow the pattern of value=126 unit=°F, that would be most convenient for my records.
value=-20 unit=°F
